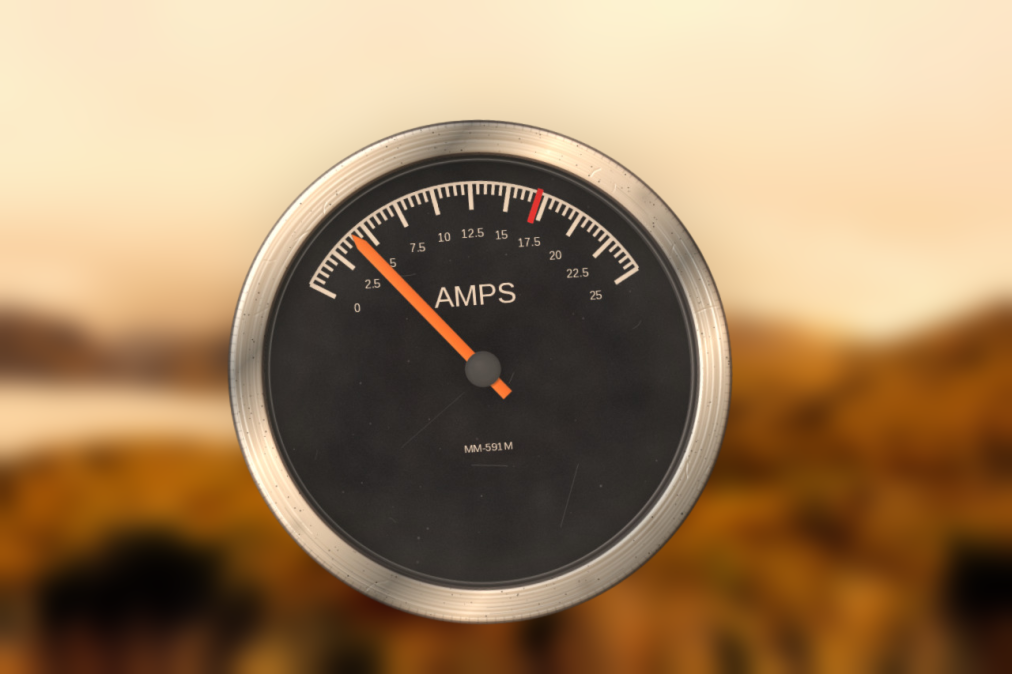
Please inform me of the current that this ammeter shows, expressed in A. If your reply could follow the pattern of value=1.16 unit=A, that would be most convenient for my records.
value=4 unit=A
